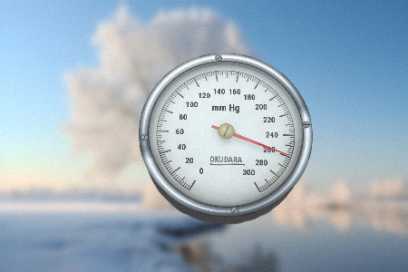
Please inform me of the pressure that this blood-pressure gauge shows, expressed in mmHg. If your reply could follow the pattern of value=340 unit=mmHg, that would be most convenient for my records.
value=260 unit=mmHg
